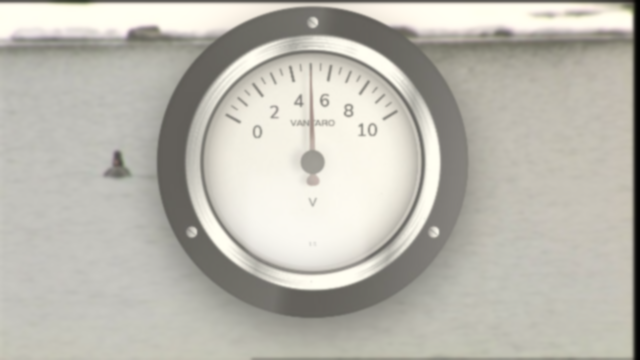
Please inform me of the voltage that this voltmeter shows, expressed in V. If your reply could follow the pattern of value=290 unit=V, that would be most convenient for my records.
value=5 unit=V
